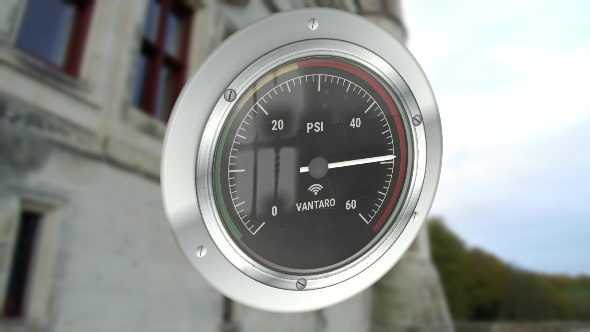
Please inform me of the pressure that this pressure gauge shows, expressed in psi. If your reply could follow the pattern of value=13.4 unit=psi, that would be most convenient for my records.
value=49 unit=psi
